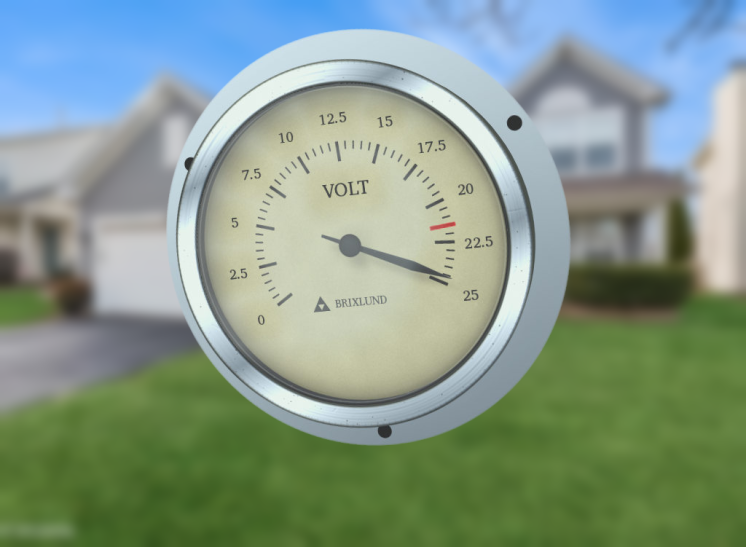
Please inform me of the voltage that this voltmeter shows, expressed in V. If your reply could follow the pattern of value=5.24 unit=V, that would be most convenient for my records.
value=24.5 unit=V
